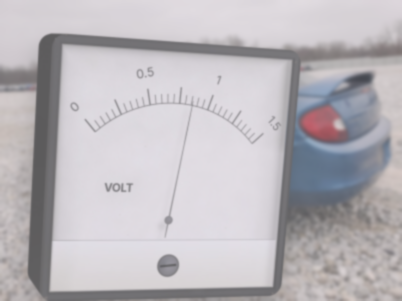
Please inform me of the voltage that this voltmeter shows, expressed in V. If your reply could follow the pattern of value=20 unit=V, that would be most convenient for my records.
value=0.85 unit=V
